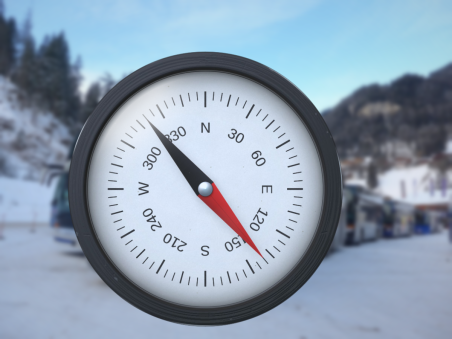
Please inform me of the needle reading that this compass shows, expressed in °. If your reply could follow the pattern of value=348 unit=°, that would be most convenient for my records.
value=140 unit=°
